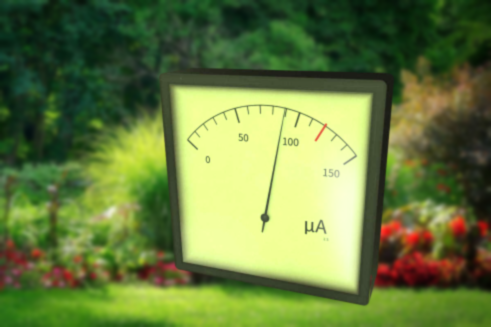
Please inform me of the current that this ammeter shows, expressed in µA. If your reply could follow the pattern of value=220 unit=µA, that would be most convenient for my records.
value=90 unit=µA
